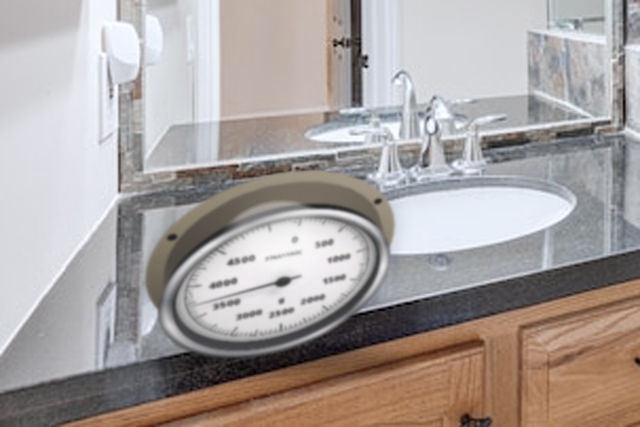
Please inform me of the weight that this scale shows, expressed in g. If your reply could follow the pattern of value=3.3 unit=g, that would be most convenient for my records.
value=3750 unit=g
